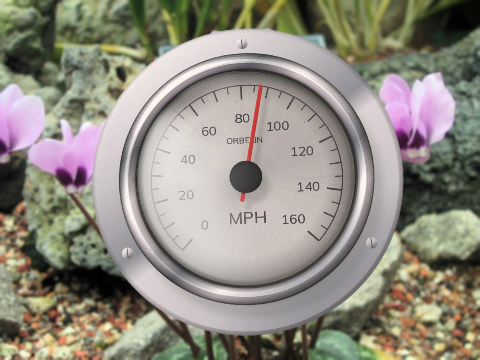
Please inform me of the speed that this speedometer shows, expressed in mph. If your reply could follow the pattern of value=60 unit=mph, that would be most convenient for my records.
value=87.5 unit=mph
